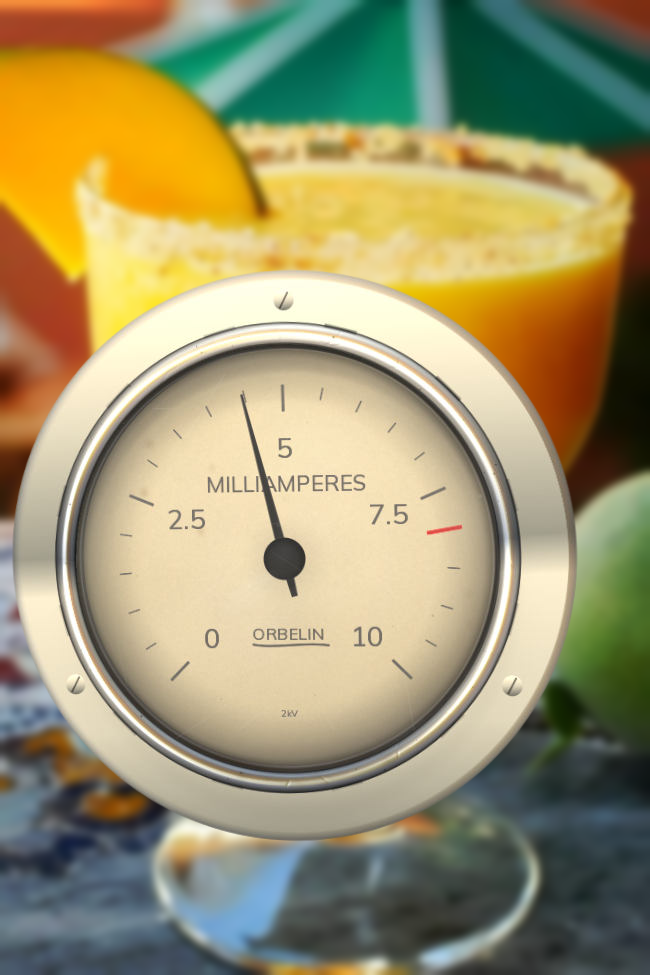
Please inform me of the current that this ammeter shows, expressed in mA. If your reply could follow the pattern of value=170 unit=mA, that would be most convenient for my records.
value=4.5 unit=mA
